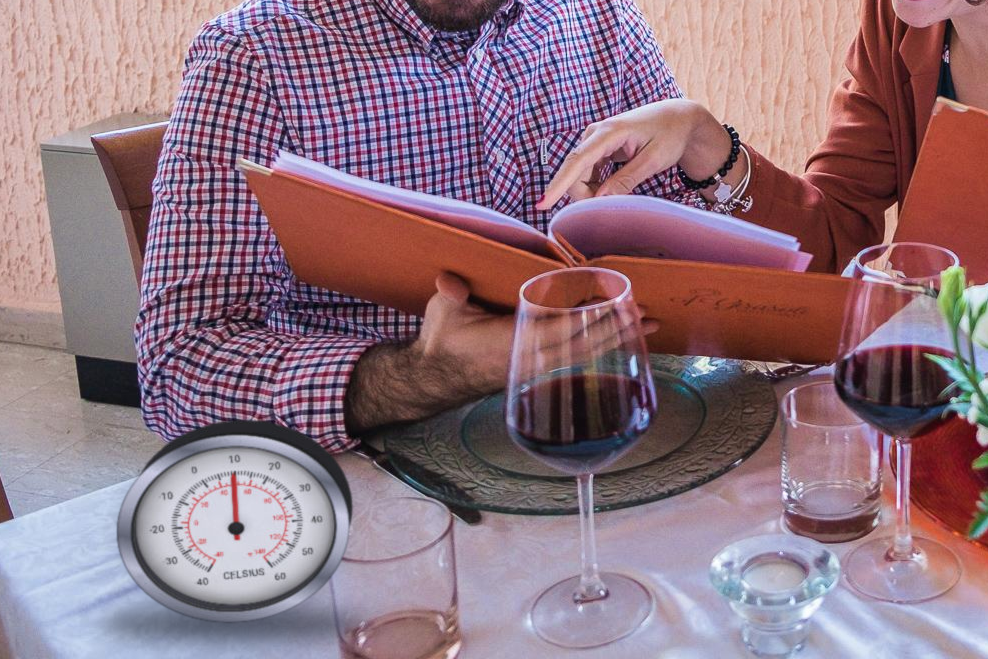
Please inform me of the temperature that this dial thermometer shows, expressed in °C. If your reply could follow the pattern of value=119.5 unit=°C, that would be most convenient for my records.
value=10 unit=°C
